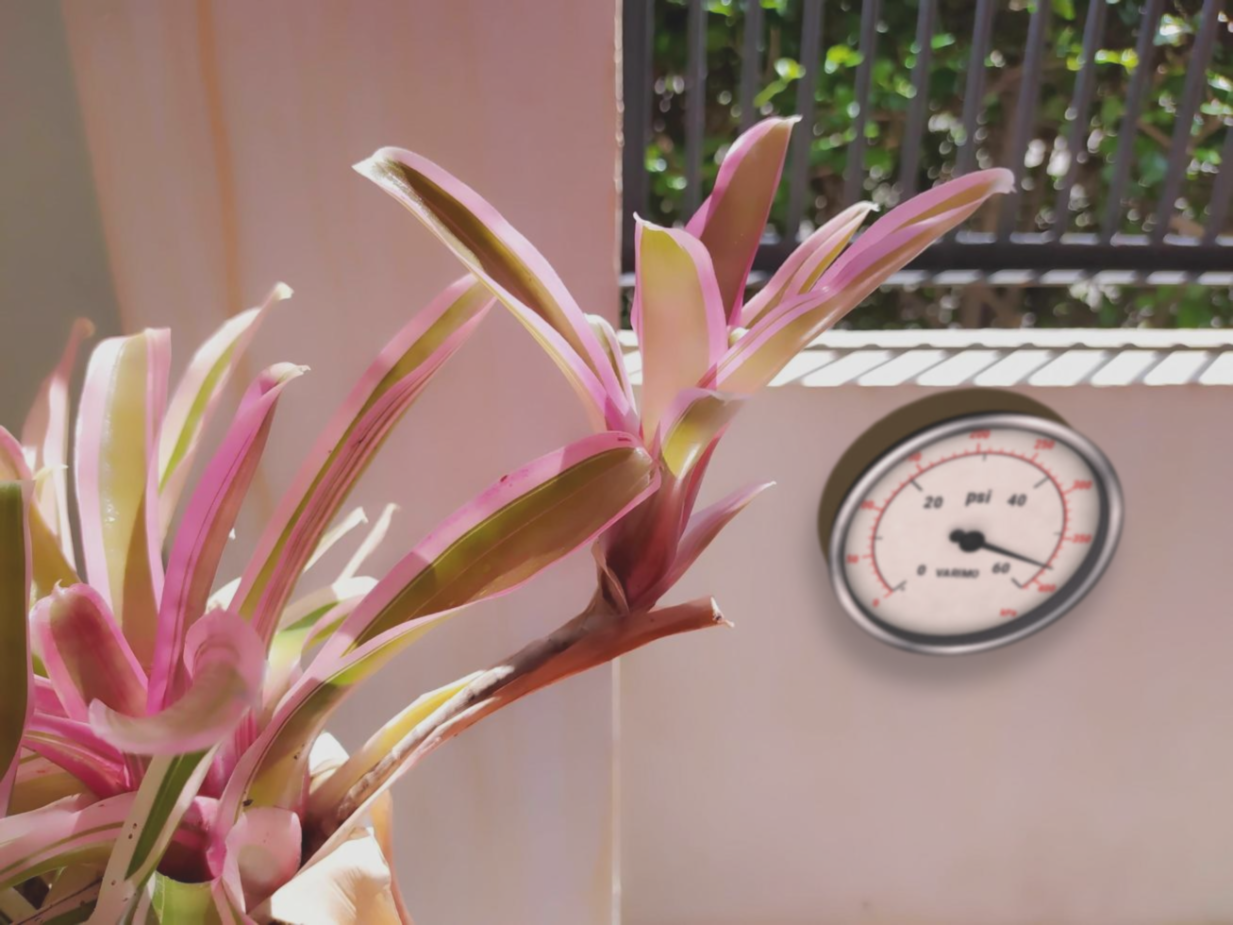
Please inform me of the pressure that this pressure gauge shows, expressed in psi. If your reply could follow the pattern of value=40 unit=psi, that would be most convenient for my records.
value=55 unit=psi
